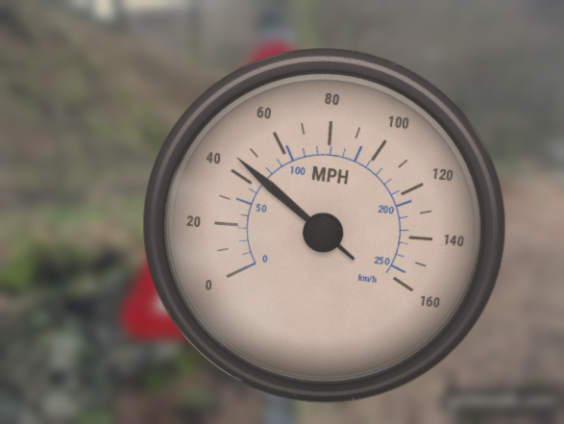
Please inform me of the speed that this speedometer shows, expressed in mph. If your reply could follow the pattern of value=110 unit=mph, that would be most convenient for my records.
value=45 unit=mph
